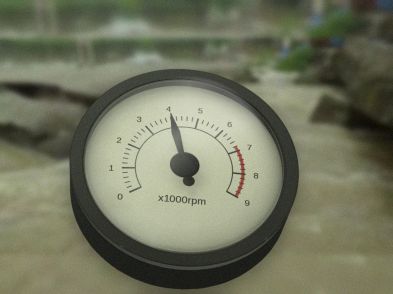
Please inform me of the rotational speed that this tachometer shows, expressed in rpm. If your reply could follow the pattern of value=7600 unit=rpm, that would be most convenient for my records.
value=4000 unit=rpm
